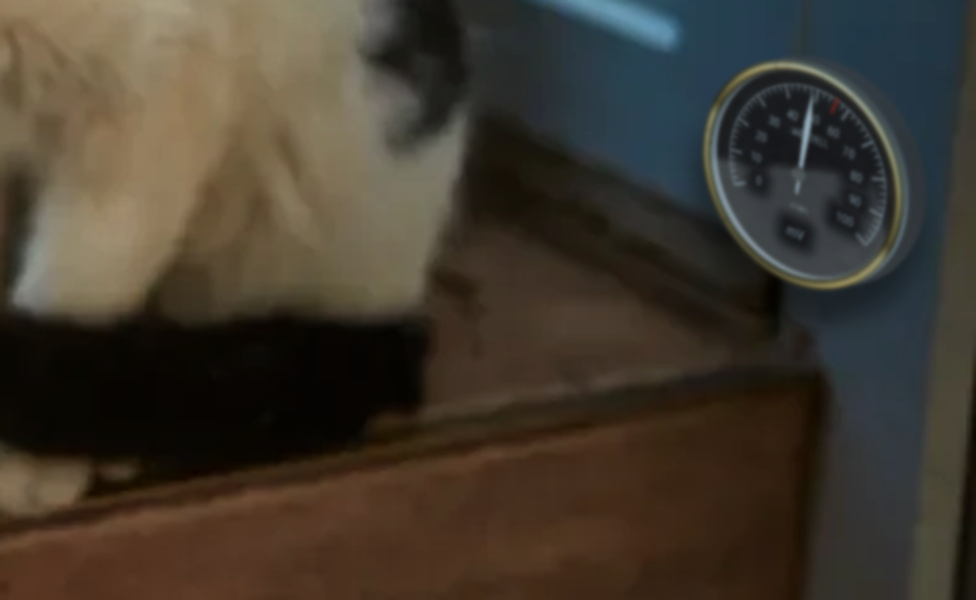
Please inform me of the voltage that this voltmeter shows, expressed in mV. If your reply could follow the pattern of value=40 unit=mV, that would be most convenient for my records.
value=50 unit=mV
